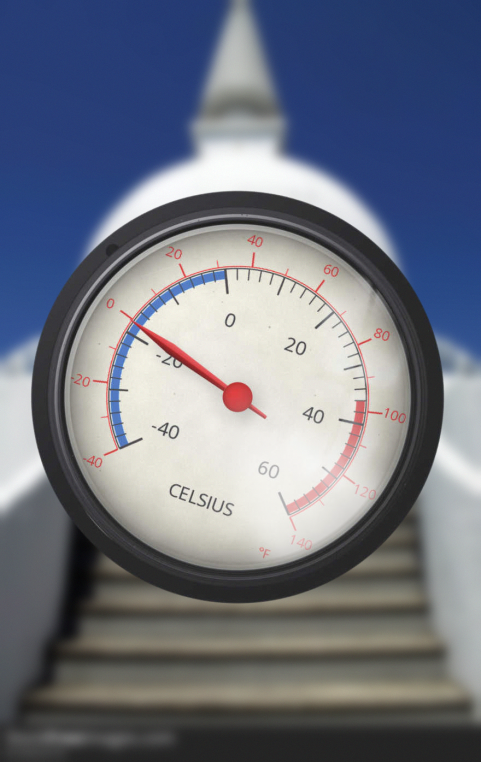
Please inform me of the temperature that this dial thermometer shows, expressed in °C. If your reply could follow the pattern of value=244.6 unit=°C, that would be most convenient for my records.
value=-18 unit=°C
